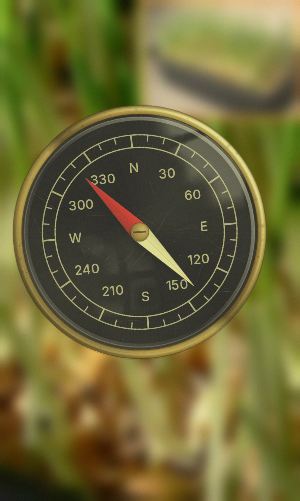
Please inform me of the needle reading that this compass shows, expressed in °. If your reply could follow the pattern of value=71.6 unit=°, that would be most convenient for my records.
value=320 unit=°
